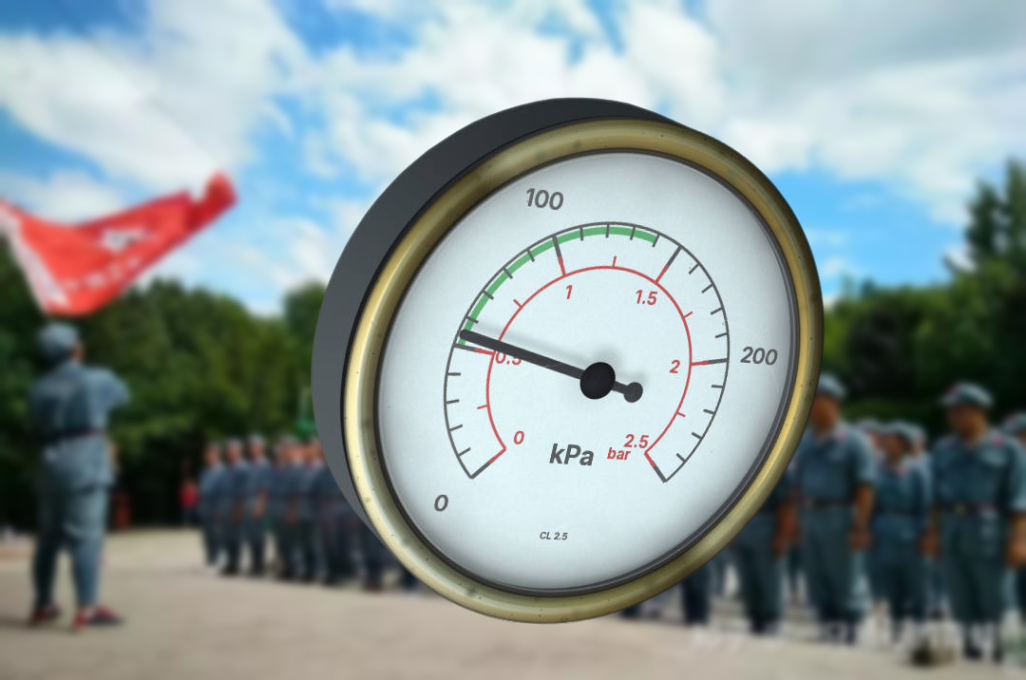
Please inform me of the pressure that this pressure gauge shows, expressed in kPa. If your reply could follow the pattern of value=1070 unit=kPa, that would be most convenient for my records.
value=55 unit=kPa
